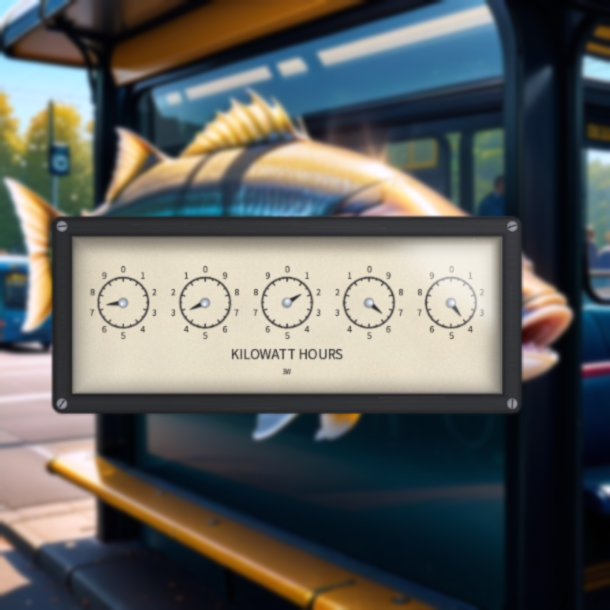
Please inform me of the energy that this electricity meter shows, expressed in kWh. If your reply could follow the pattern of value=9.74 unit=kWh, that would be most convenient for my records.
value=73164 unit=kWh
